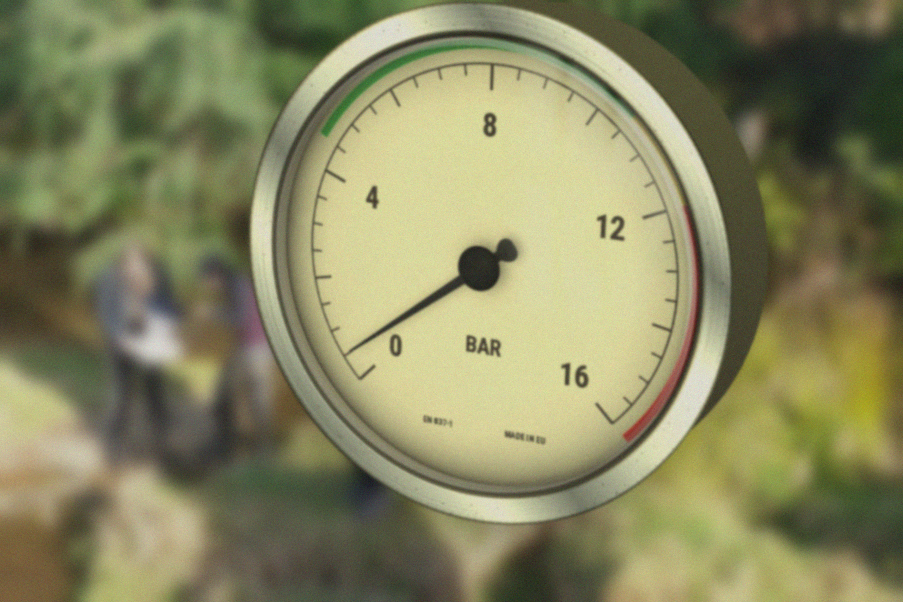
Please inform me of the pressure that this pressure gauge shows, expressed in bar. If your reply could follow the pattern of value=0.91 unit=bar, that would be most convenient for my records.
value=0.5 unit=bar
